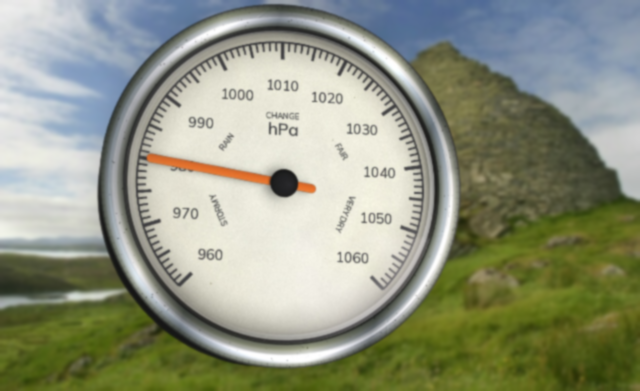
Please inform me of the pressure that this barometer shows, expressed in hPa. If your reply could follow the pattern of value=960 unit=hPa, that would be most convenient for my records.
value=980 unit=hPa
